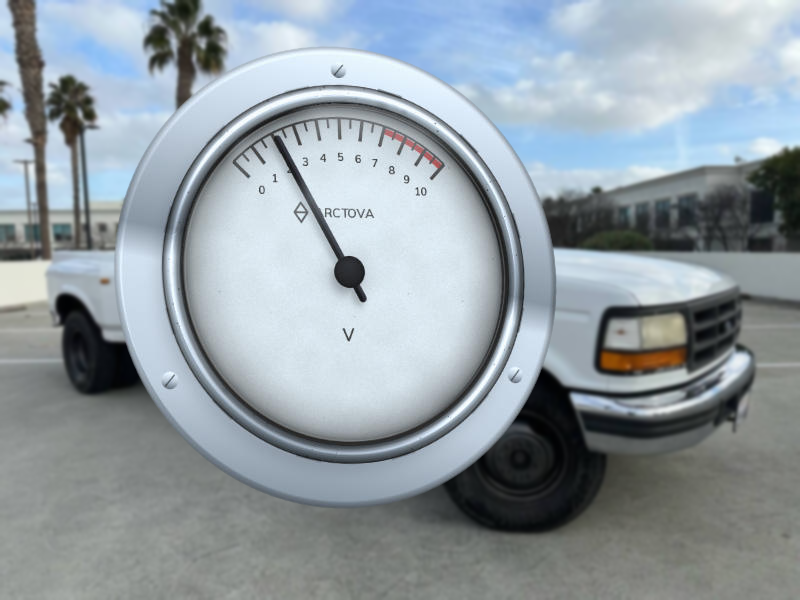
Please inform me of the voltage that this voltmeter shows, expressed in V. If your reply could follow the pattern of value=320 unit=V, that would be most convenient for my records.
value=2 unit=V
